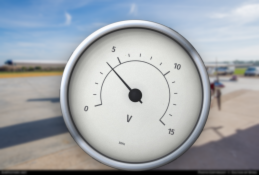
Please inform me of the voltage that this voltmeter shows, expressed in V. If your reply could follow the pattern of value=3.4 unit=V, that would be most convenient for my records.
value=4 unit=V
